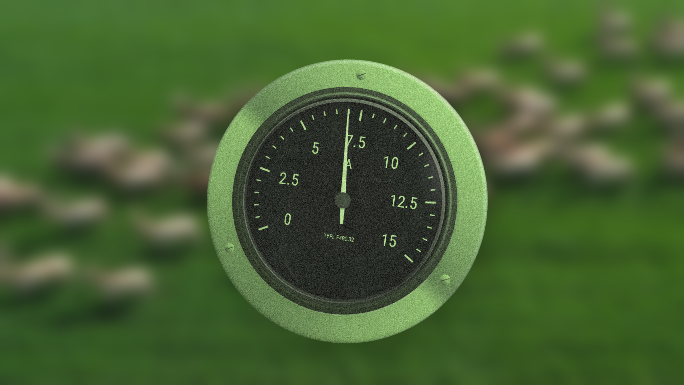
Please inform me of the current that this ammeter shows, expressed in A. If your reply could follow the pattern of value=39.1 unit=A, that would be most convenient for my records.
value=7 unit=A
